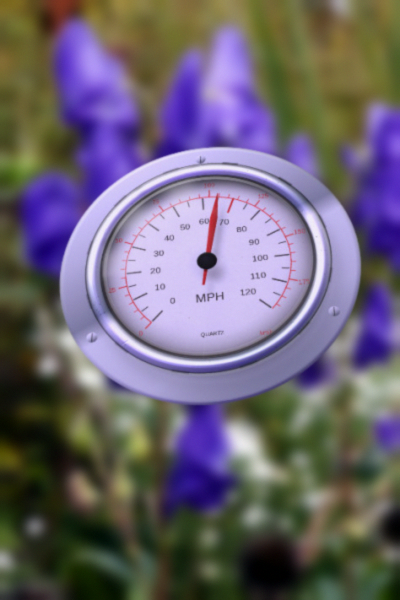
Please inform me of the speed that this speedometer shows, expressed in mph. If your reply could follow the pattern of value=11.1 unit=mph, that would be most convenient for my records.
value=65 unit=mph
